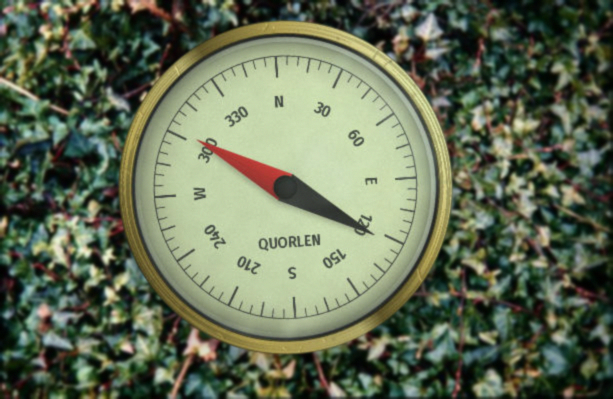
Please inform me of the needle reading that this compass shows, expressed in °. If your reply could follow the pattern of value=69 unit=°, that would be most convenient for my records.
value=302.5 unit=°
